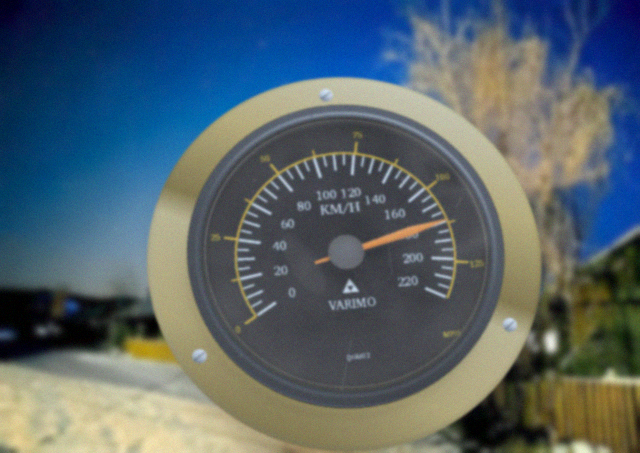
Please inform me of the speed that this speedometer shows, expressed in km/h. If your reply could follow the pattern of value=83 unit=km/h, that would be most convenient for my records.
value=180 unit=km/h
